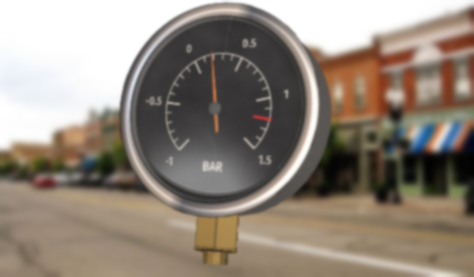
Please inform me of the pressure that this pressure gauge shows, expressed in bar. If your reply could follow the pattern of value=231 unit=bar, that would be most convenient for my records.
value=0.2 unit=bar
